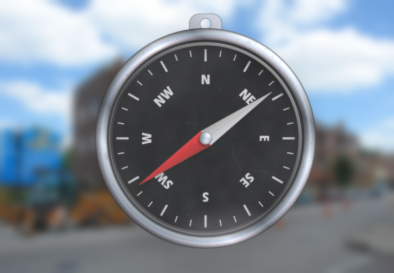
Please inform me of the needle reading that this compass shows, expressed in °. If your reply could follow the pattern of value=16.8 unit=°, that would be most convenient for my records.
value=235 unit=°
